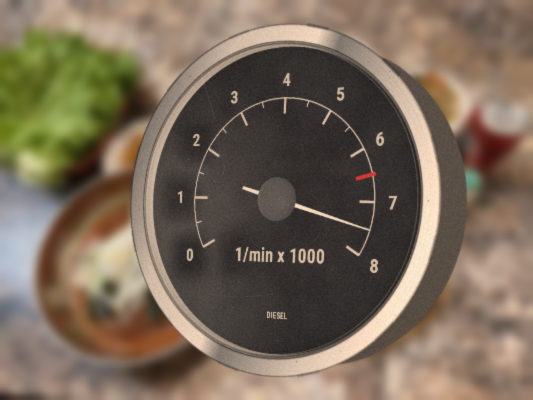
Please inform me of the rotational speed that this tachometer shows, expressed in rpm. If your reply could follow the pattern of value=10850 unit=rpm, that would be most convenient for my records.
value=7500 unit=rpm
